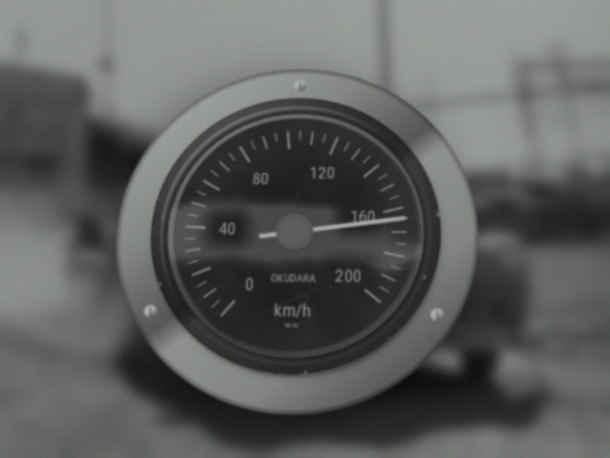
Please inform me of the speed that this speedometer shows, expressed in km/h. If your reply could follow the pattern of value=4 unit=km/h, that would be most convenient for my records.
value=165 unit=km/h
